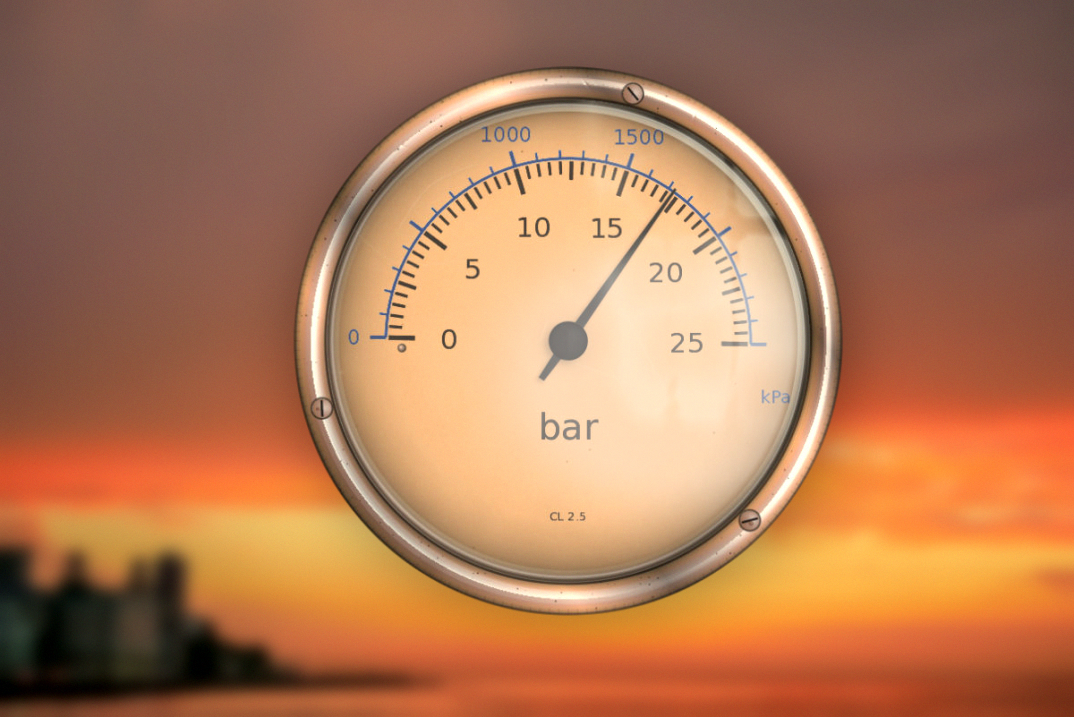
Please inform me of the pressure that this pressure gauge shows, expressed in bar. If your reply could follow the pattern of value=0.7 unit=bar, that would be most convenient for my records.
value=17.25 unit=bar
